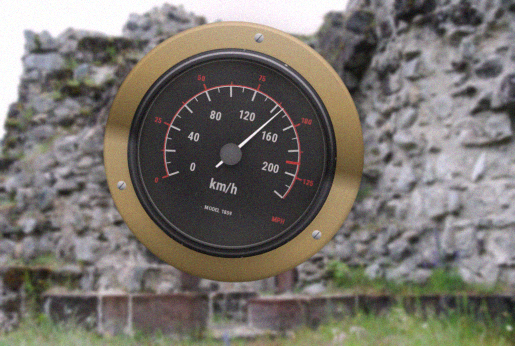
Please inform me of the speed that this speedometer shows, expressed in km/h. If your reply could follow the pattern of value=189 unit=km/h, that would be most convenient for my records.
value=145 unit=km/h
